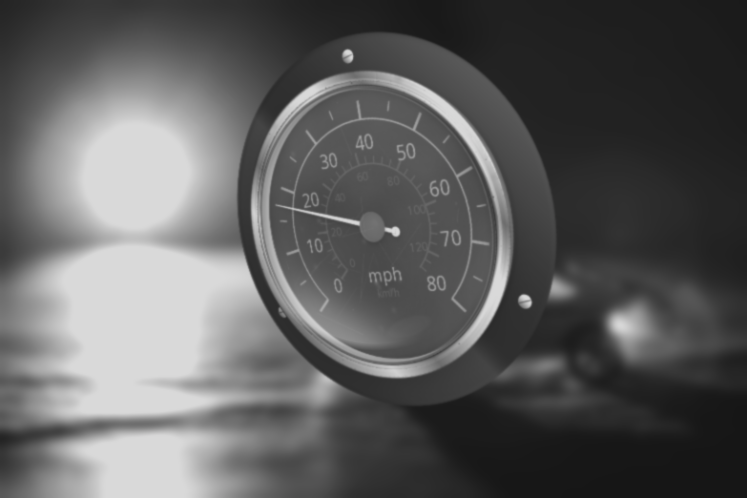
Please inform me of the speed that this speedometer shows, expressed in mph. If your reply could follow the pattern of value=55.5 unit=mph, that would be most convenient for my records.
value=17.5 unit=mph
